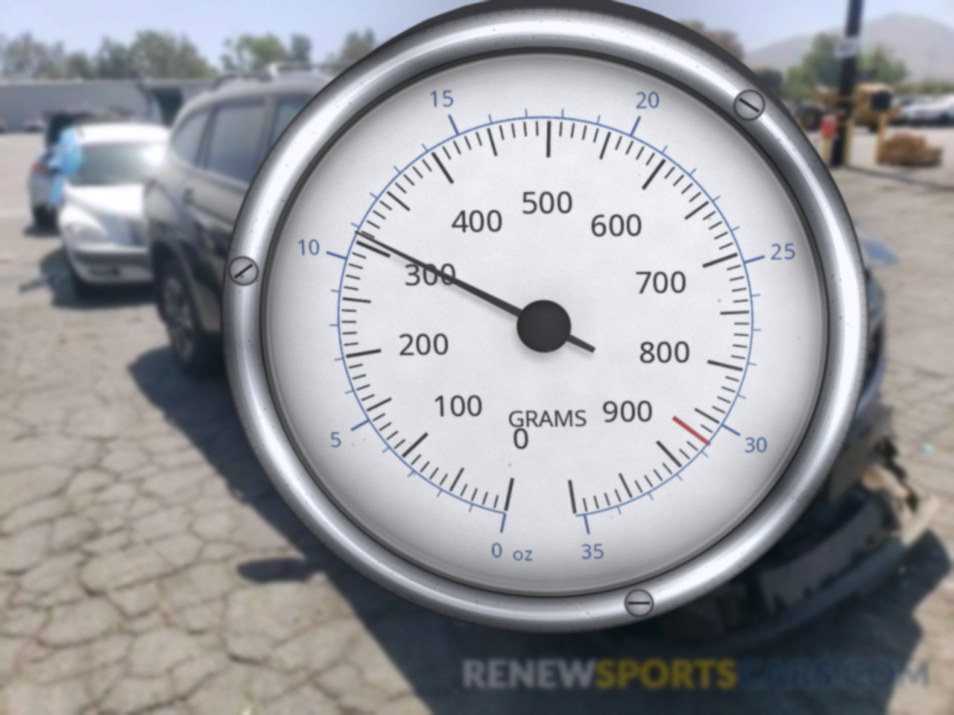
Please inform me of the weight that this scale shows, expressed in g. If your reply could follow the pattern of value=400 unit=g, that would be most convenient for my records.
value=310 unit=g
